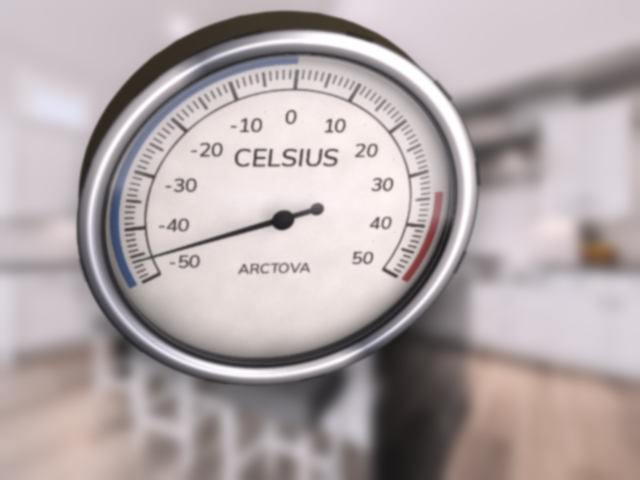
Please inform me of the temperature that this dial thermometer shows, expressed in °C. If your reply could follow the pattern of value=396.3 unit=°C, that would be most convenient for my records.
value=-45 unit=°C
